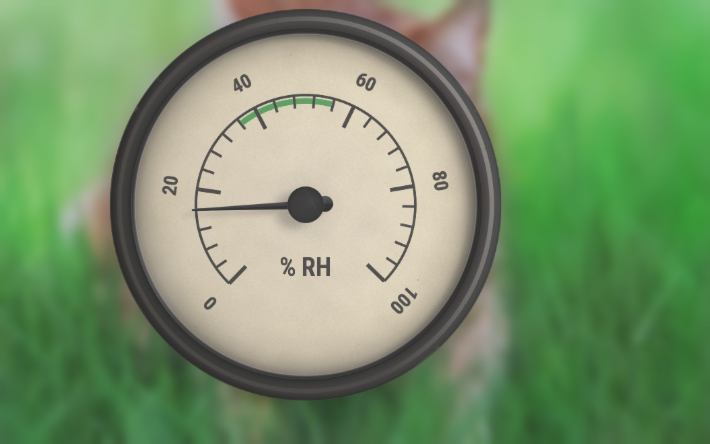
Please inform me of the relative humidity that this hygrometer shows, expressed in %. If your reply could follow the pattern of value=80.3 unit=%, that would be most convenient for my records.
value=16 unit=%
